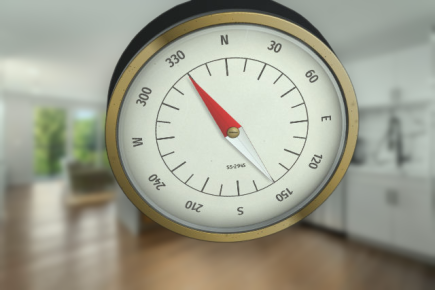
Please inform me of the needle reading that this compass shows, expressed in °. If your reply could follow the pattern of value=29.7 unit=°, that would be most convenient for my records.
value=330 unit=°
